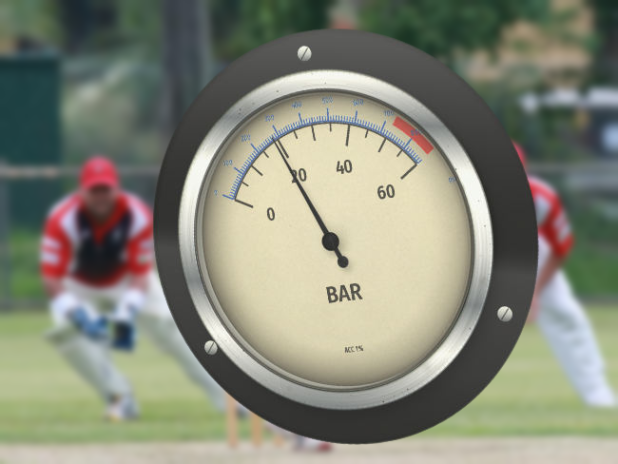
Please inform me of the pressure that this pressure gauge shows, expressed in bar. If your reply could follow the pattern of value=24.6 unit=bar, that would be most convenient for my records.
value=20 unit=bar
